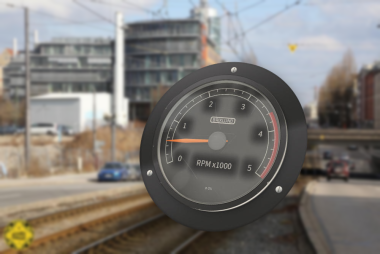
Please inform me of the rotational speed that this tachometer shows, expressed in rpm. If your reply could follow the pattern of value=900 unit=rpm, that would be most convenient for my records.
value=500 unit=rpm
